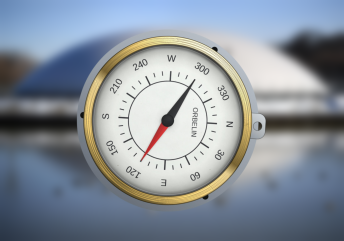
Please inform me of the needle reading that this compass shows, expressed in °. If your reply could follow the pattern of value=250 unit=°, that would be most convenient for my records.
value=120 unit=°
